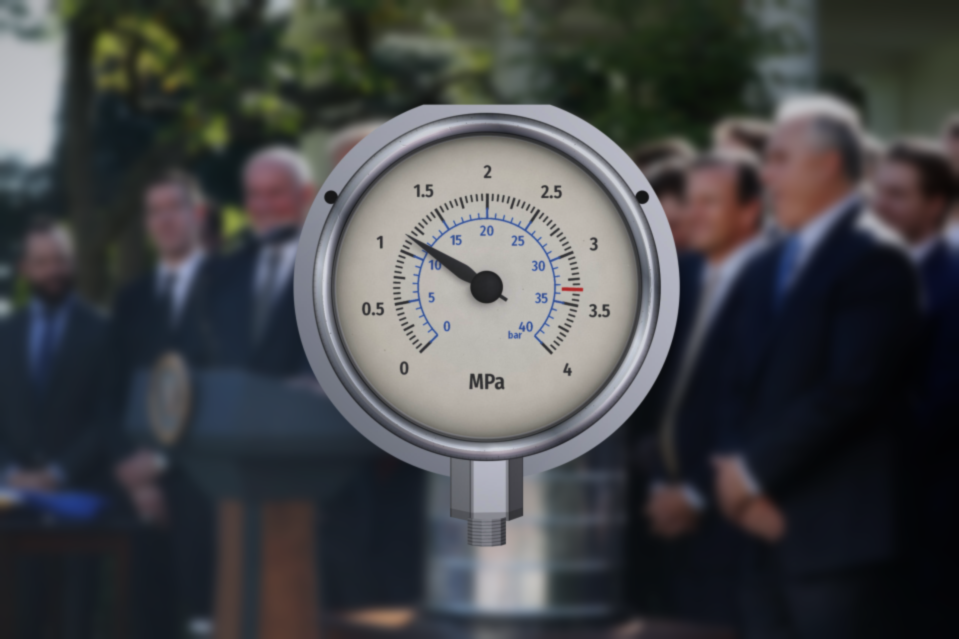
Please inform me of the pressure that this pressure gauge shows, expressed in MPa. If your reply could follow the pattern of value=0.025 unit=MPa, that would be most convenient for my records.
value=1.15 unit=MPa
